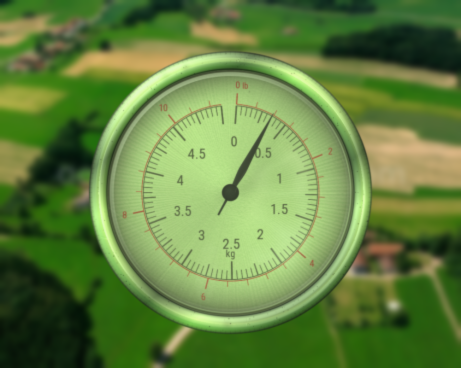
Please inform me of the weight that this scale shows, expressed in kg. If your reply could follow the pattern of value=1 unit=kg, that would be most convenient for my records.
value=0.35 unit=kg
